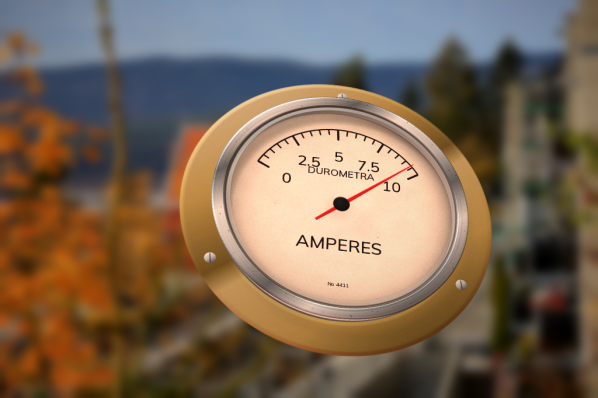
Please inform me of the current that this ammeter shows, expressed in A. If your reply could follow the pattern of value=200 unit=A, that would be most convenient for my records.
value=9.5 unit=A
